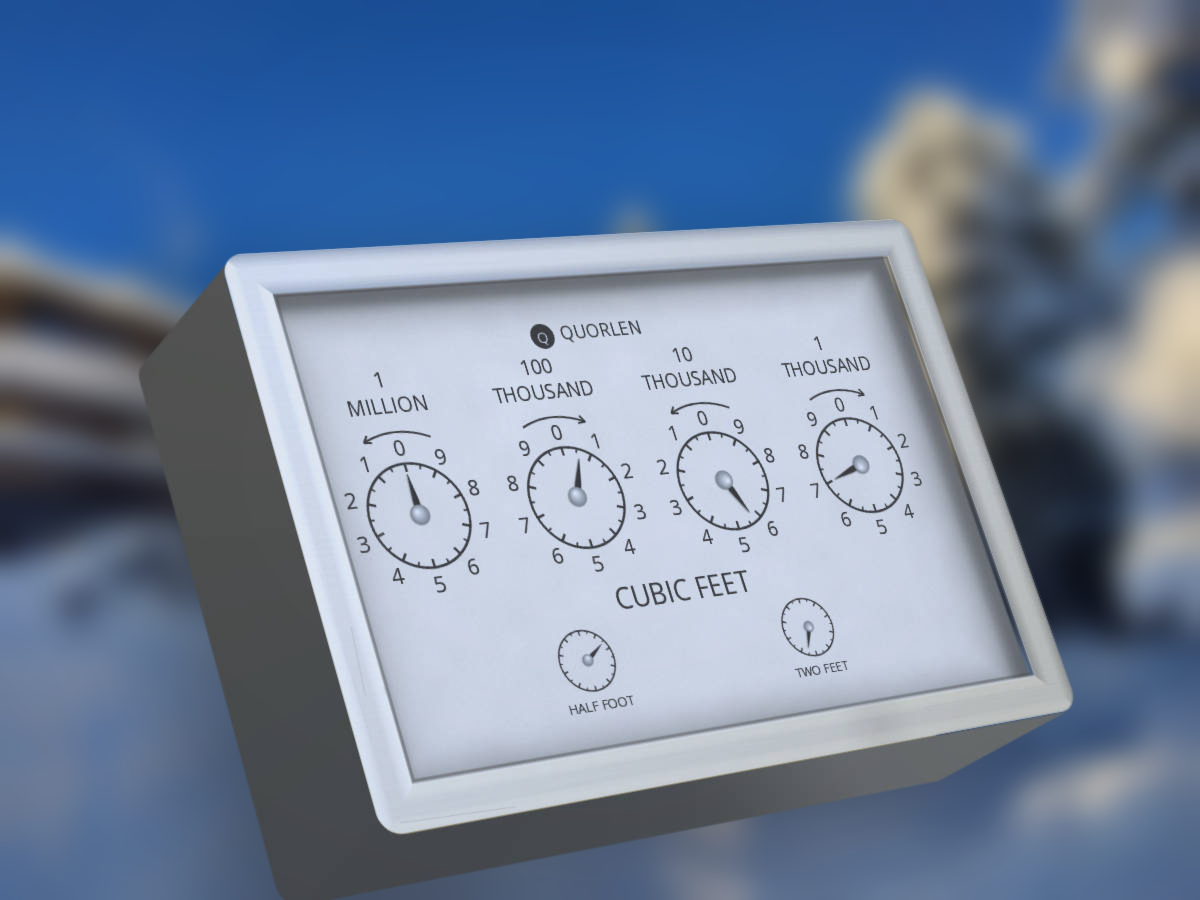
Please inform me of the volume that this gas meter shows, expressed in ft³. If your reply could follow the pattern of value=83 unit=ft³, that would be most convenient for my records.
value=5700 unit=ft³
